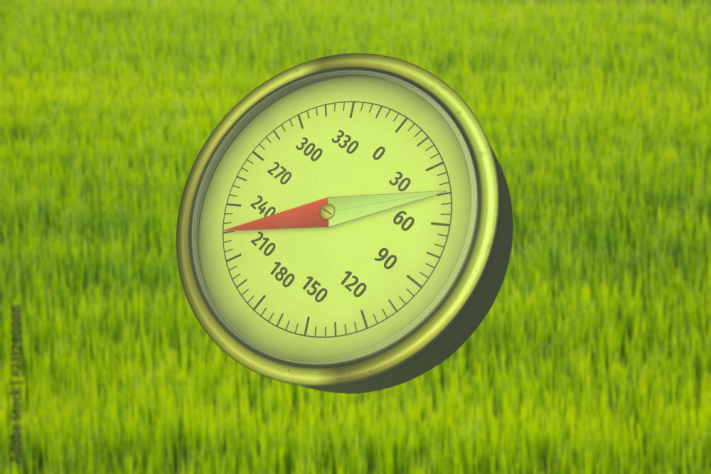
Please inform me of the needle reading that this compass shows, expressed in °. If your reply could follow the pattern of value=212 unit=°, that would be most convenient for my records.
value=225 unit=°
